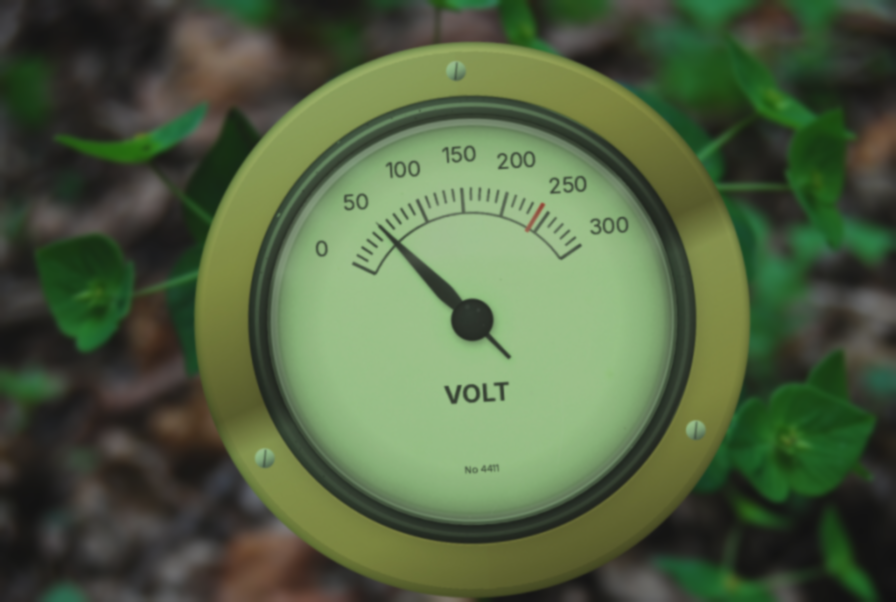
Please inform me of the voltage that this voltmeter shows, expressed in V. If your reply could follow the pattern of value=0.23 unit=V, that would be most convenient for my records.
value=50 unit=V
